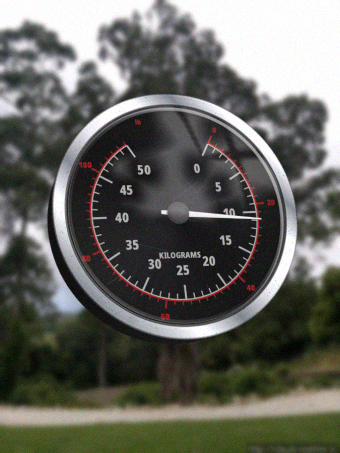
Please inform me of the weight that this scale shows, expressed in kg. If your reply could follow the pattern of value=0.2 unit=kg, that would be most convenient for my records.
value=11 unit=kg
